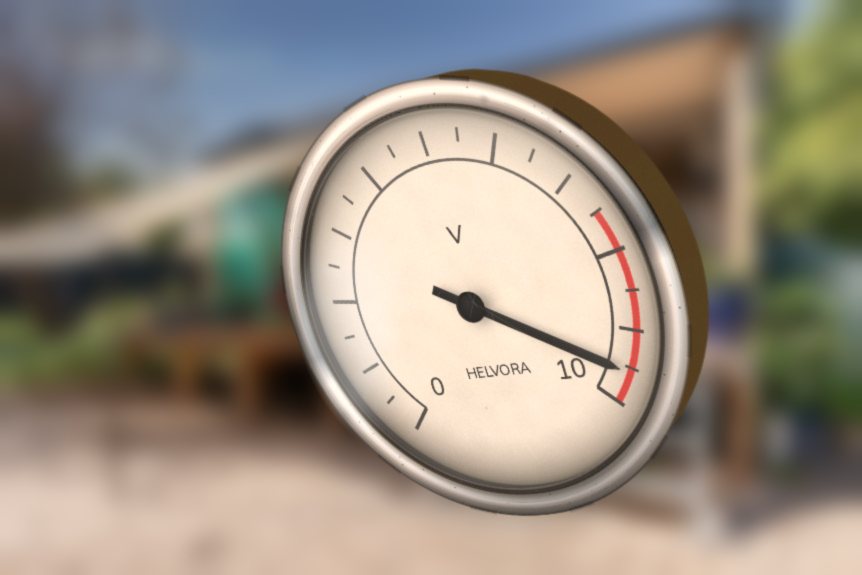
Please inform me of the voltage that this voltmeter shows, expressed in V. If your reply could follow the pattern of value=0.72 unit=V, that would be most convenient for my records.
value=9.5 unit=V
